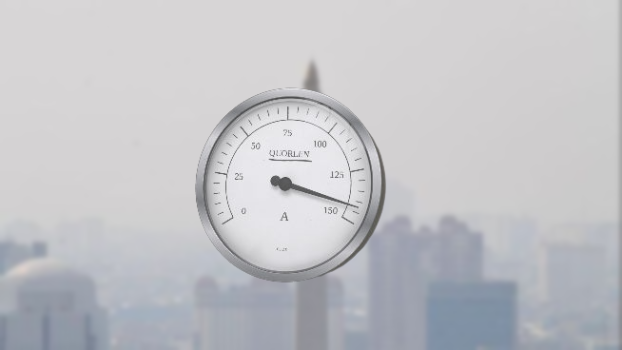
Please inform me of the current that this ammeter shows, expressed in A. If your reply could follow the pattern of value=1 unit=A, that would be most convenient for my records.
value=142.5 unit=A
